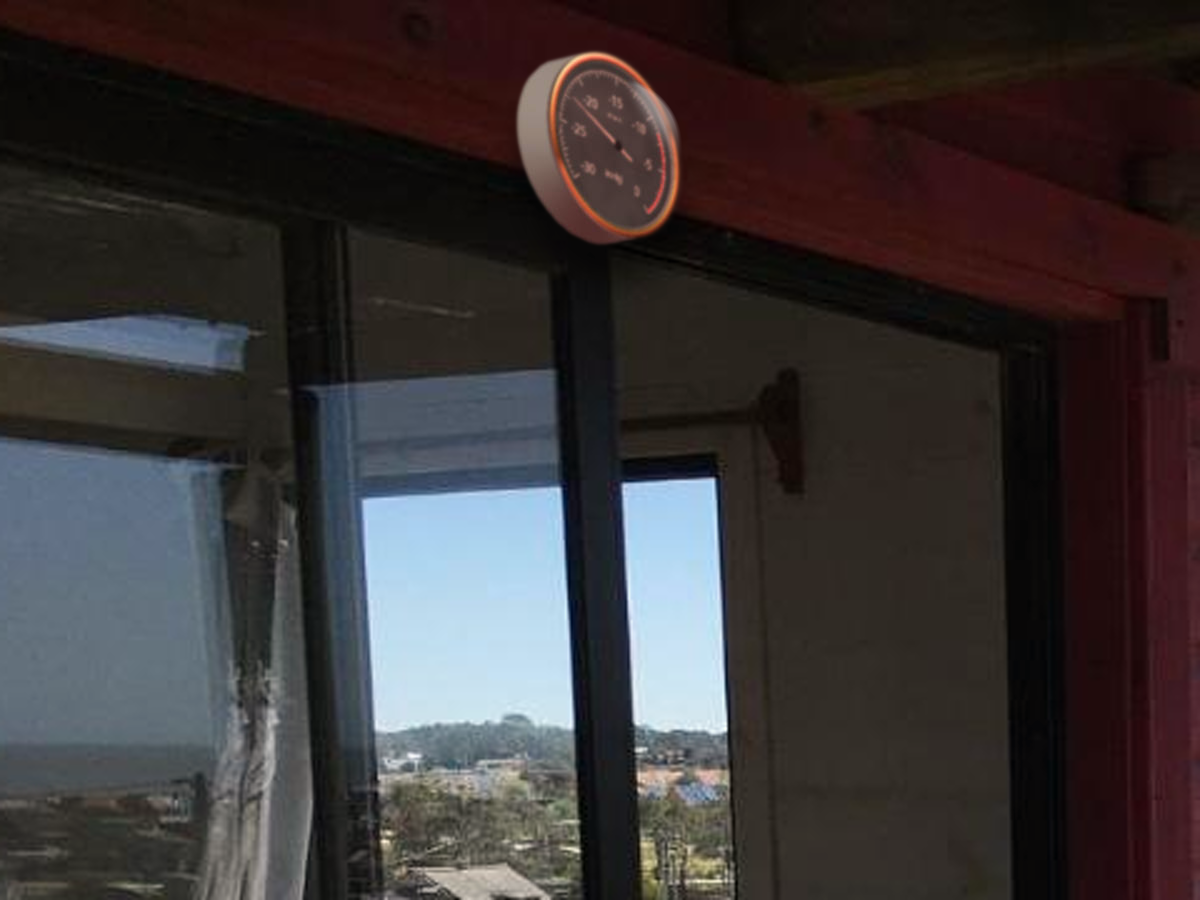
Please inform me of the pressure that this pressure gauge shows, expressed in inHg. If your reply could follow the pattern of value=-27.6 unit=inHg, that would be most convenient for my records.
value=-22.5 unit=inHg
